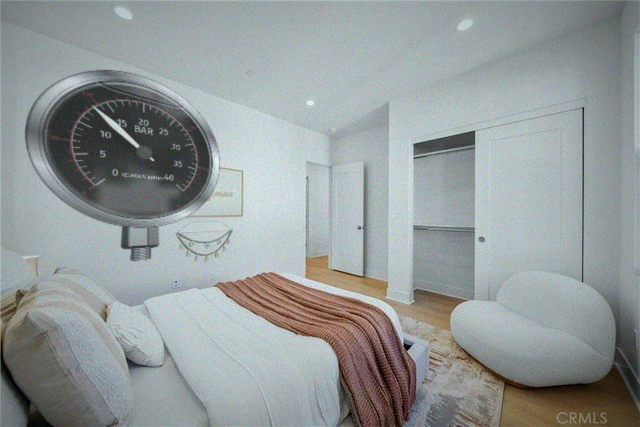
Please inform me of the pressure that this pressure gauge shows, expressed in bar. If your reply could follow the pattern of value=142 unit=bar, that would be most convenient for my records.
value=13 unit=bar
